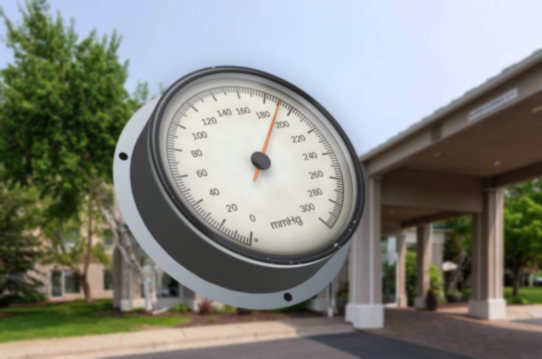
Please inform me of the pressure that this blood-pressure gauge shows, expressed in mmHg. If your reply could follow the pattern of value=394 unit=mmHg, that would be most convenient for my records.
value=190 unit=mmHg
